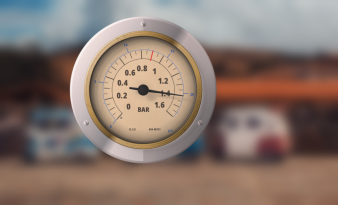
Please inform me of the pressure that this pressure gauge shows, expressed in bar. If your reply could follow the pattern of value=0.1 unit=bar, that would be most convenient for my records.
value=1.4 unit=bar
